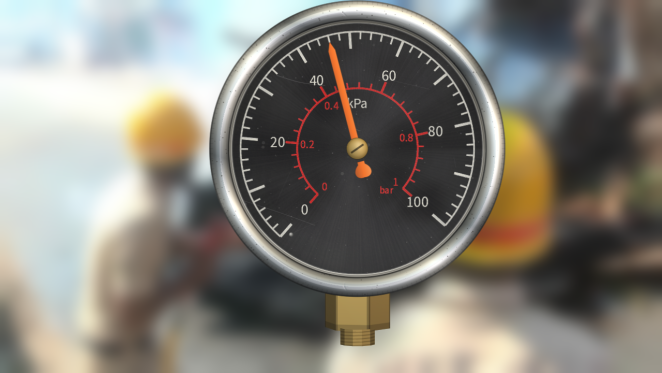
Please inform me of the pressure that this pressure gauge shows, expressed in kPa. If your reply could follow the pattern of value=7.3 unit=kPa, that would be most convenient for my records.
value=46 unit=kPa
